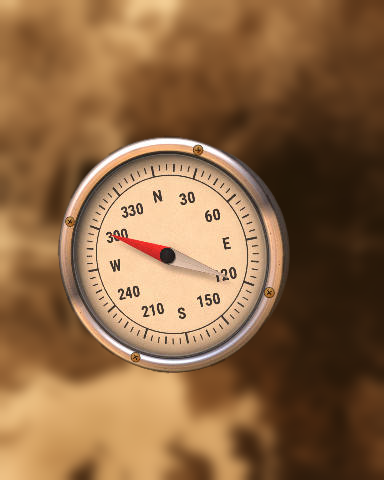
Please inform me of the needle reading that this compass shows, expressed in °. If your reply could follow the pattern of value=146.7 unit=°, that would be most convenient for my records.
value=300 unit=°
